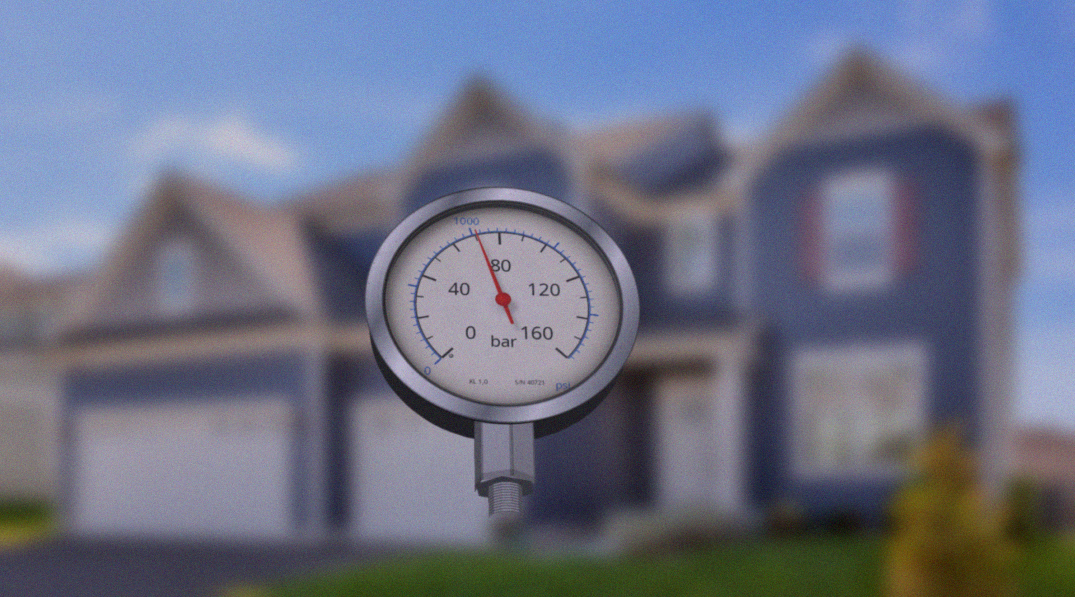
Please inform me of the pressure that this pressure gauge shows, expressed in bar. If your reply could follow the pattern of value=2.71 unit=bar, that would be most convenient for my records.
value=70 unit=bar
